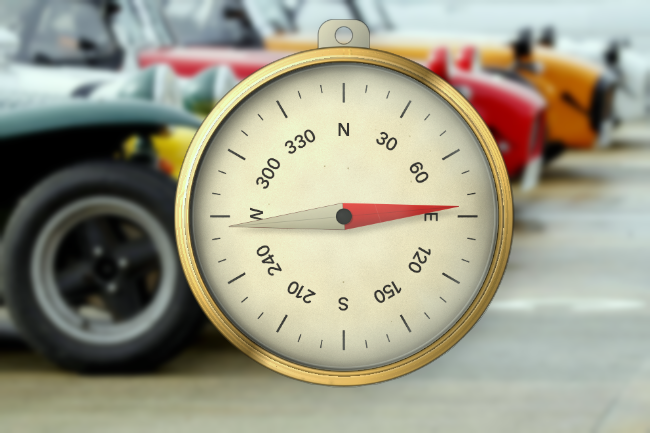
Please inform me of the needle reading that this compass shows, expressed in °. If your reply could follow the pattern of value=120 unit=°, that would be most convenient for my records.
value=85 unit=°
